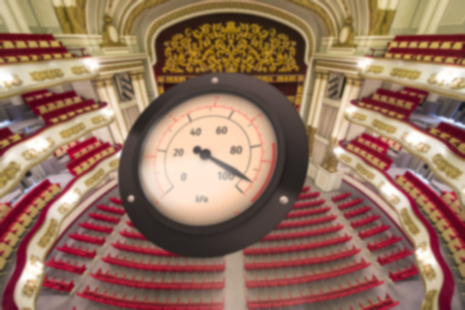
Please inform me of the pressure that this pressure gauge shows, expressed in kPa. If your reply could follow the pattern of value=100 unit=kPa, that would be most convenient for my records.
value=95 unit=kPa
